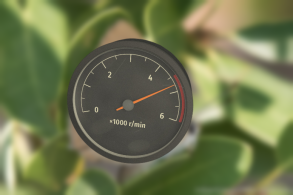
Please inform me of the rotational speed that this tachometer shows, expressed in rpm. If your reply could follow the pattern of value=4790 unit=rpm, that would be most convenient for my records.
value=4750 unit=rpm
